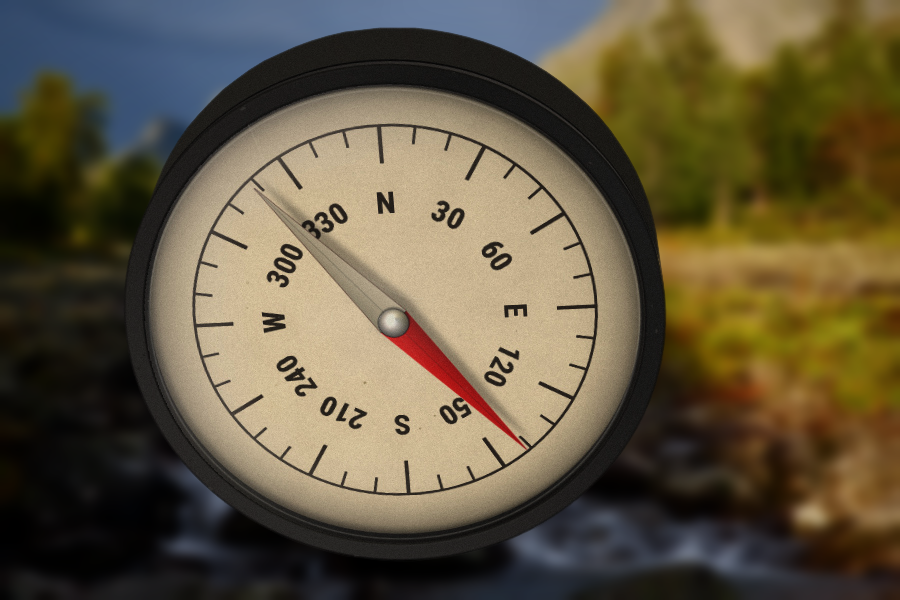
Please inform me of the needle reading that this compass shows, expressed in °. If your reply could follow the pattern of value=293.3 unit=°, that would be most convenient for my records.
value=140 unit=°
